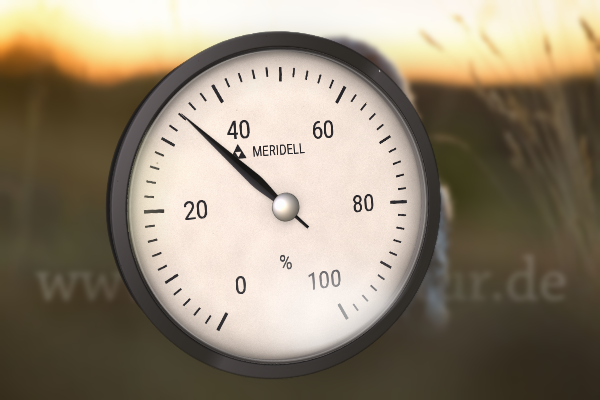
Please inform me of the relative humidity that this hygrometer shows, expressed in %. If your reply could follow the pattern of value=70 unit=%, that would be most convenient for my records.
value=34 unit=%
